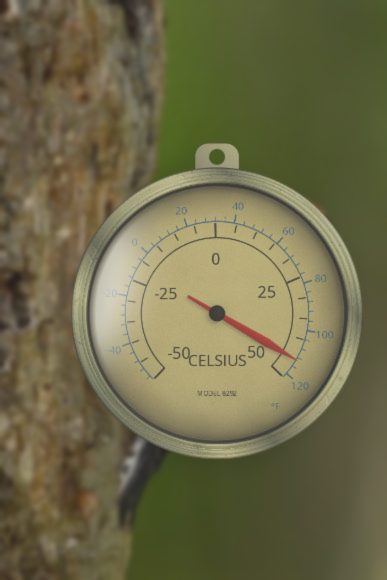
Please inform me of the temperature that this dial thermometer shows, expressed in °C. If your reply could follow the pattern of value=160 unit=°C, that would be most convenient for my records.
value=45 unit=°C
